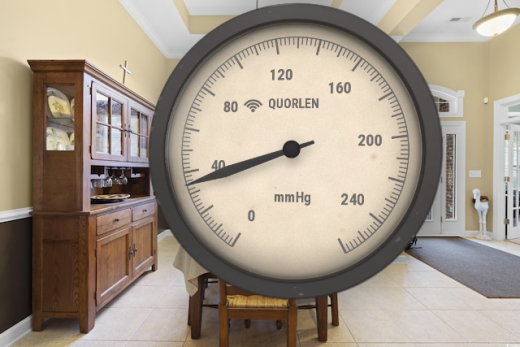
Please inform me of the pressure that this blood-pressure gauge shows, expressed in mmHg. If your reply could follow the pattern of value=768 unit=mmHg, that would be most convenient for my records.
value=34 unit=mmHg
